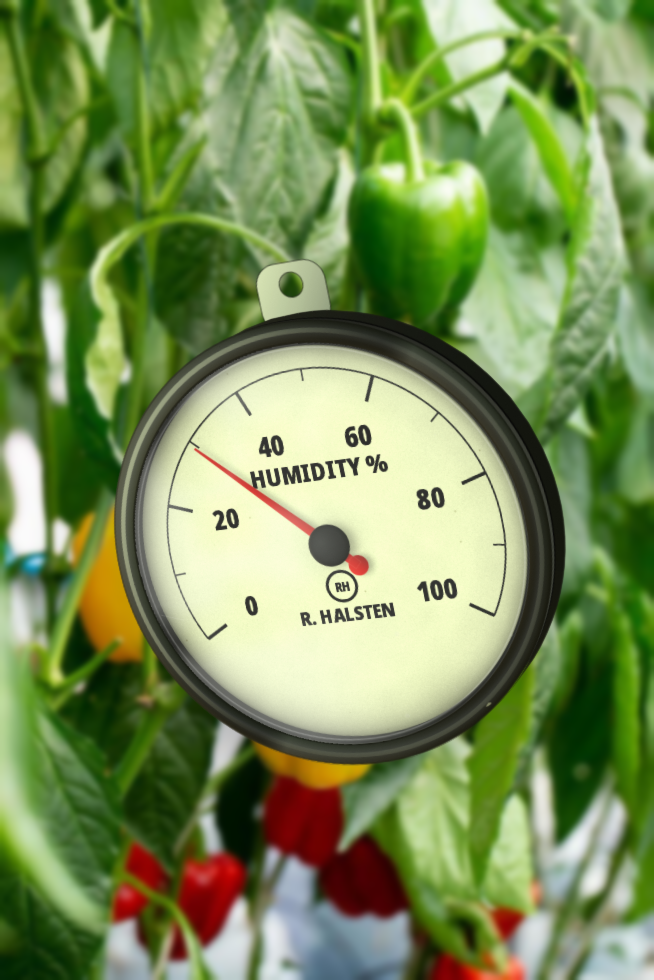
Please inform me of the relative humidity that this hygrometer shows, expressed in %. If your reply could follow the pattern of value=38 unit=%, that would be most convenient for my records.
value=30 unit=%
